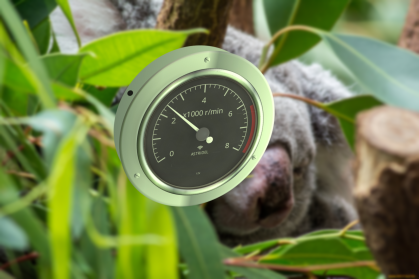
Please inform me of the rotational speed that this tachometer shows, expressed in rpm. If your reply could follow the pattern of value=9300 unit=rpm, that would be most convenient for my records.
value=2400 unit=rpm
